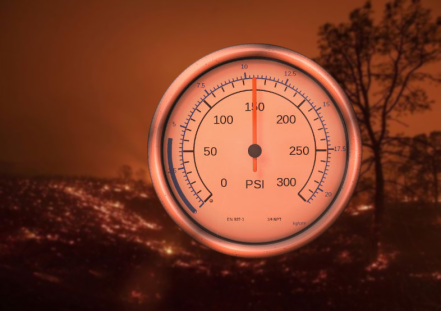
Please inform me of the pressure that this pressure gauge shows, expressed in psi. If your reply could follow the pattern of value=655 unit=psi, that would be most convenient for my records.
value=150 unit=psi
